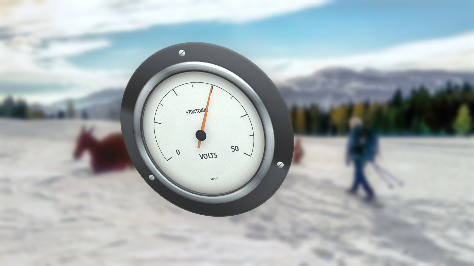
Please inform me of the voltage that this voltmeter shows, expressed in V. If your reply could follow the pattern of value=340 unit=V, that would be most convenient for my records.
value=30 unit=V
